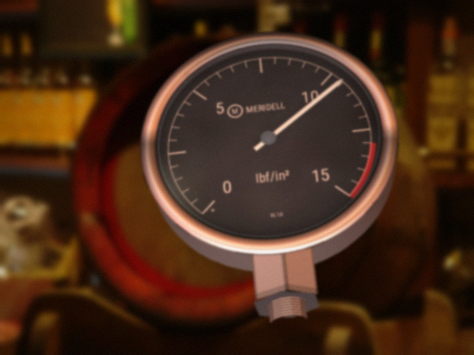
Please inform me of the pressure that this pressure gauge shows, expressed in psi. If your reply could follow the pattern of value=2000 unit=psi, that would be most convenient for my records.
value=10.5 unit=psi
